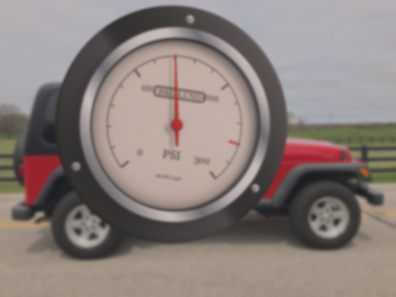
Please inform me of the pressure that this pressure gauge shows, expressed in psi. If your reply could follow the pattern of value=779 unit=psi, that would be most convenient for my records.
value=140 unit=psi
